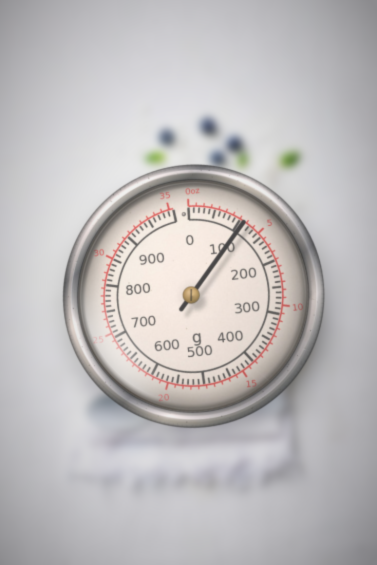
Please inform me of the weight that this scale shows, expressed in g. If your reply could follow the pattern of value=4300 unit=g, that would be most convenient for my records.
value=110 unit=g
